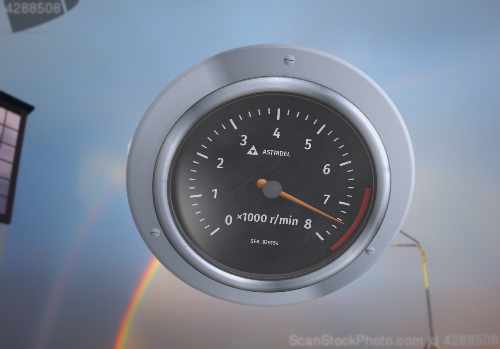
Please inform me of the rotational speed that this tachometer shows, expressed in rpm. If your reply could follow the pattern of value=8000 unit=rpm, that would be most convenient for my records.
value=7400 unit=rpm
